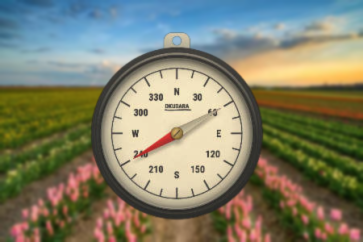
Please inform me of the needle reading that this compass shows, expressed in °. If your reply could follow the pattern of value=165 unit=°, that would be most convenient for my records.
value=240 unit=°
